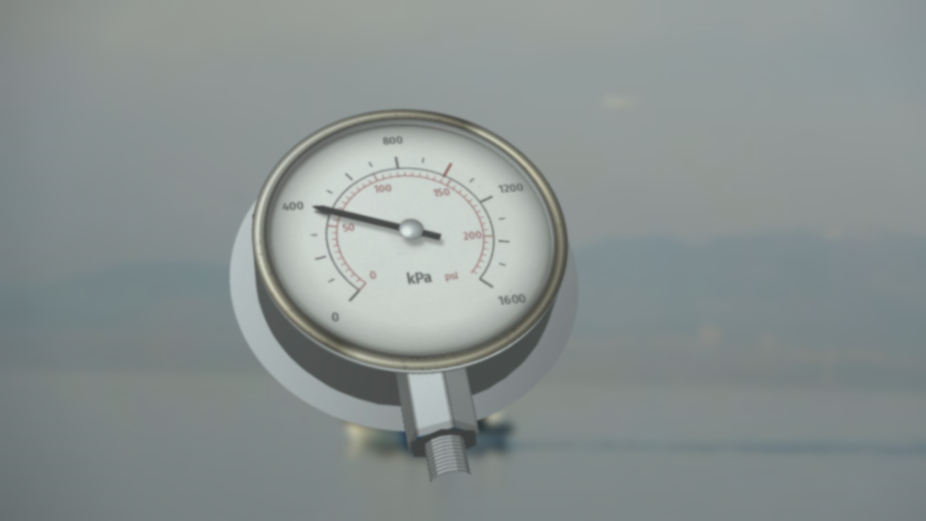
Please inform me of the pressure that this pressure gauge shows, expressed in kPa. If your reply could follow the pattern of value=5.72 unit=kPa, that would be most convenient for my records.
value=400 unit=kPa
